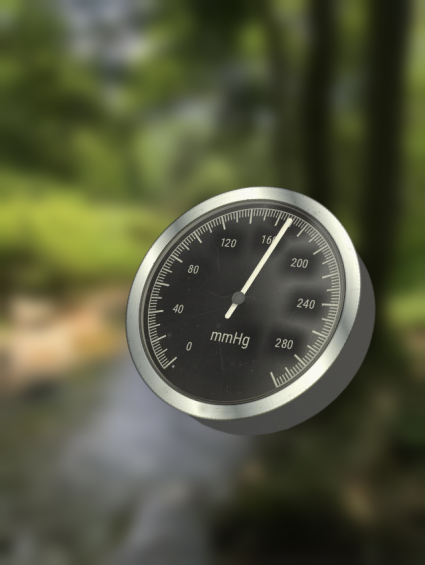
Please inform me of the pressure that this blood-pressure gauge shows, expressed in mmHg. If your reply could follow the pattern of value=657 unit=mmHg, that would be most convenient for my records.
value=170 unit=mmHg
